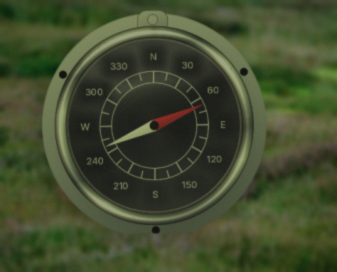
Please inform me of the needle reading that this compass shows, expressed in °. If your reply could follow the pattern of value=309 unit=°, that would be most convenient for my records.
value=67.5 unit=°
